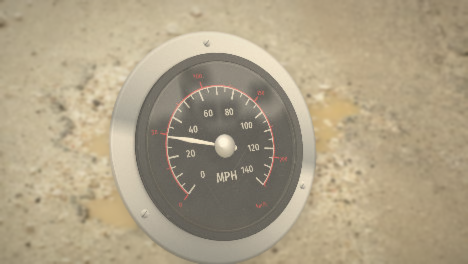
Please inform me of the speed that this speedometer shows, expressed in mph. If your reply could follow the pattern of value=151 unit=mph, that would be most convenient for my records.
value=30 unit=mph
